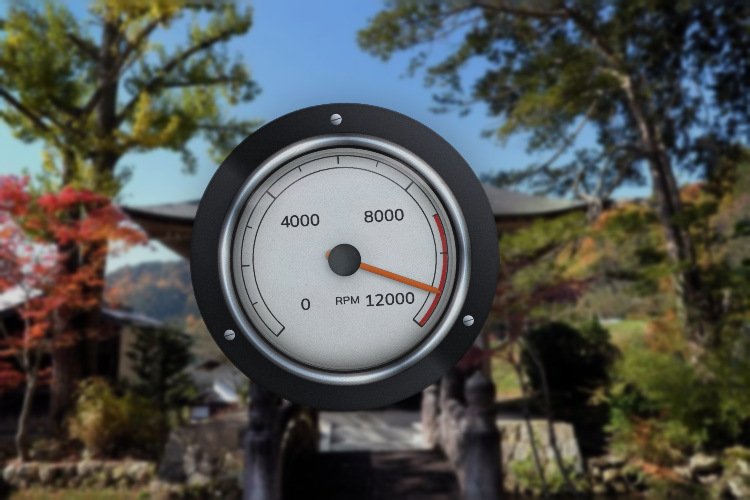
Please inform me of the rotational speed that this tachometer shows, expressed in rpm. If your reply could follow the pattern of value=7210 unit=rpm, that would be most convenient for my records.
value=11000 unit=rpm
